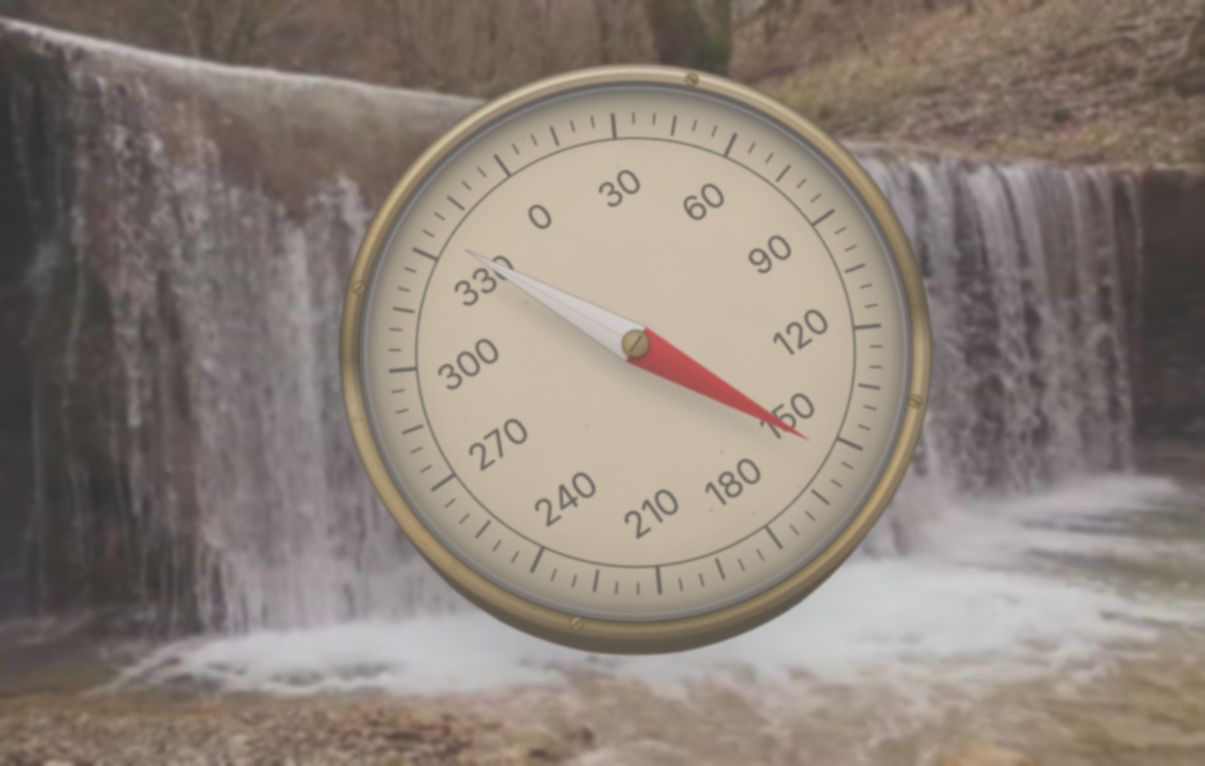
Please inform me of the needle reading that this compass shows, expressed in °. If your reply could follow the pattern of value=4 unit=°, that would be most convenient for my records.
value=155 unit=°
